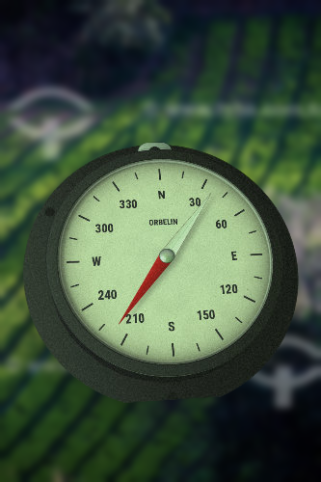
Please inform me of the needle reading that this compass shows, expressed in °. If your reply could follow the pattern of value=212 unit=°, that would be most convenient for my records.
value=217.5 unit=°
